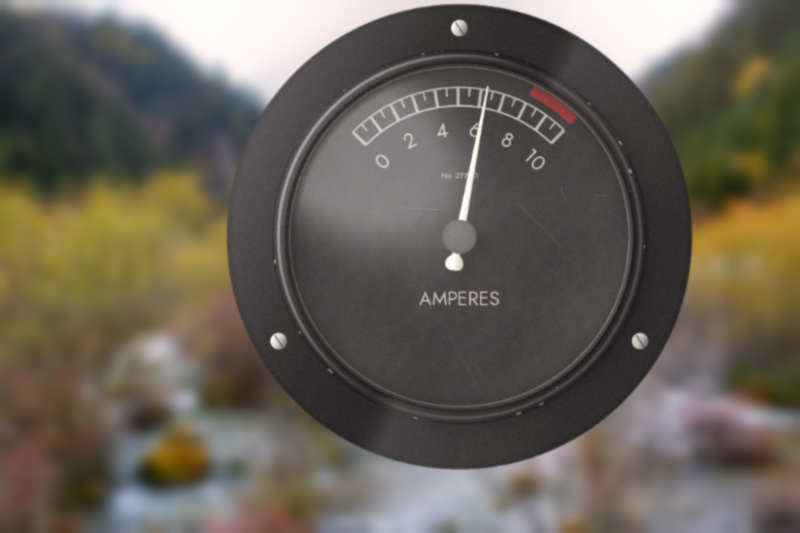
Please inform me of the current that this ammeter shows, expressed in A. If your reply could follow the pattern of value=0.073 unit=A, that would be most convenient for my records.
value=6.25 unit=A
